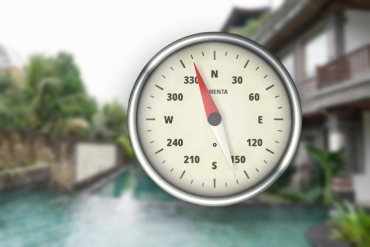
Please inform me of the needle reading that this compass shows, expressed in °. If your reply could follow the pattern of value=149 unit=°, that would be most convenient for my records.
value=340 unit=°
